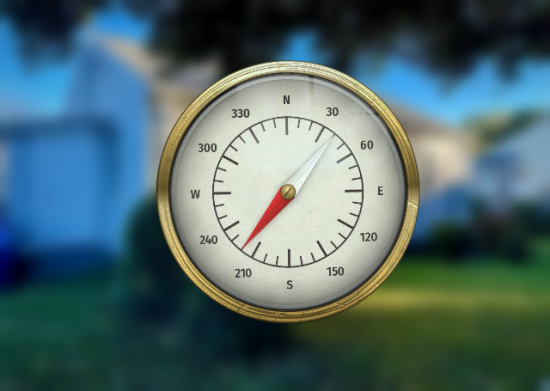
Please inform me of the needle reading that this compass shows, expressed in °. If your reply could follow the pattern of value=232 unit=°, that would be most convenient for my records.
value=220 unit=°
